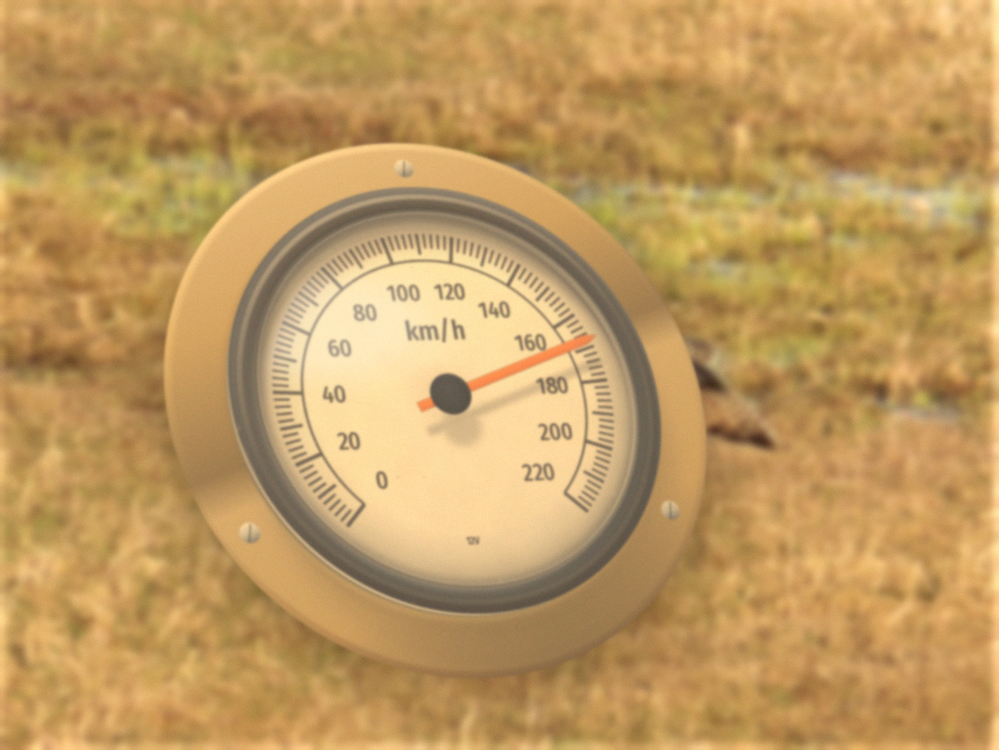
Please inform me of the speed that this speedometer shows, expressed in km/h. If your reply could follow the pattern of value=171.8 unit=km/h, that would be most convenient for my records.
value=168 unit=km/h
